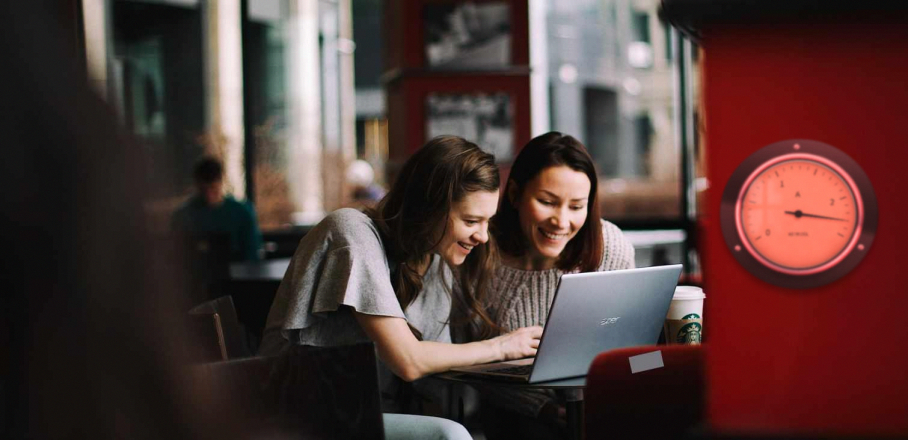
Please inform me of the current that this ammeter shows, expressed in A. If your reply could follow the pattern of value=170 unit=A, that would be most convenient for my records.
value=2.3 unit=A
